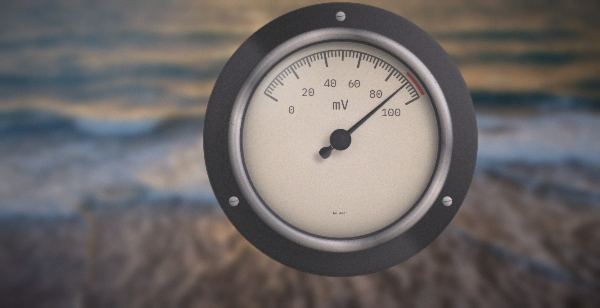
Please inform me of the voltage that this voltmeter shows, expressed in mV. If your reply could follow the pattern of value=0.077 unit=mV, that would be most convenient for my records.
value=90 unit=mV
